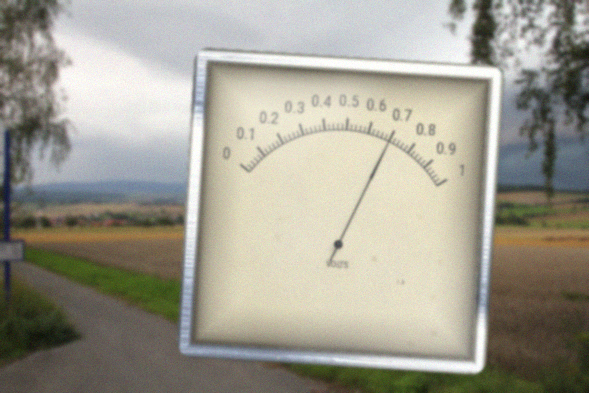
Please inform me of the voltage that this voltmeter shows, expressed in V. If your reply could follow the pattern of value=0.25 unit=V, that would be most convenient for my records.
value=0.7 unit=V
